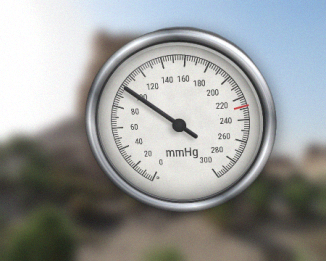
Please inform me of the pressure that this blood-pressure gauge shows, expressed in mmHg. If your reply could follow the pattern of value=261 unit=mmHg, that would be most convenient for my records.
value=100 unit=mmHg
